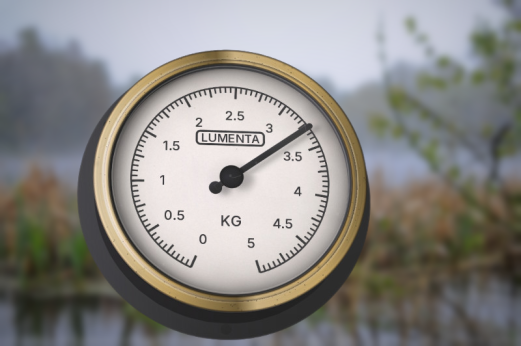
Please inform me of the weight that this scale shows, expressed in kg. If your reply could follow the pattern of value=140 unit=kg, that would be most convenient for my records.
value=3.3 unit=kg
